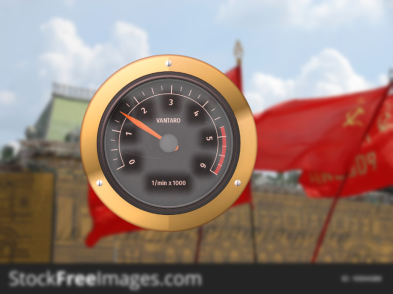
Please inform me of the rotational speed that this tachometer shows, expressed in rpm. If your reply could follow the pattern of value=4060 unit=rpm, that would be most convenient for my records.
value=1500 unit=rpm
